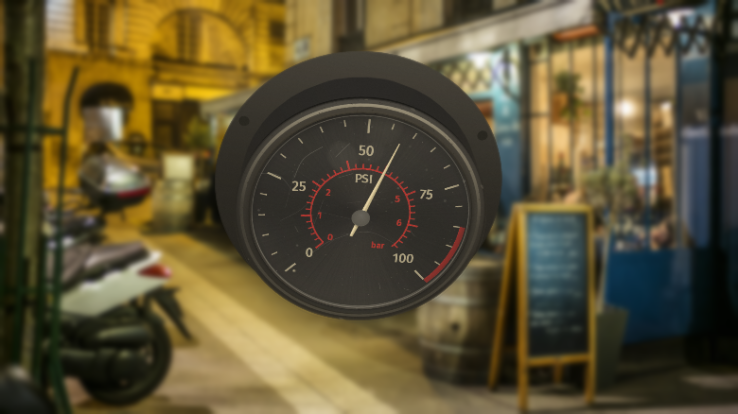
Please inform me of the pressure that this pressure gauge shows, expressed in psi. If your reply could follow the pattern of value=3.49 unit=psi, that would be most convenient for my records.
value=57.5 unit=psi
